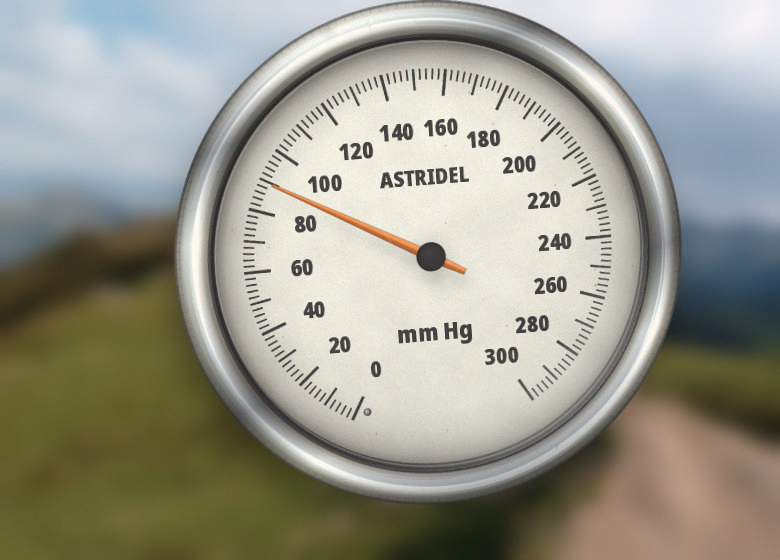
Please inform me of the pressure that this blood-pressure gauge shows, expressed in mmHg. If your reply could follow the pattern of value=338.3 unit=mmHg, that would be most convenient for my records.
value=90 unit=mmHg
